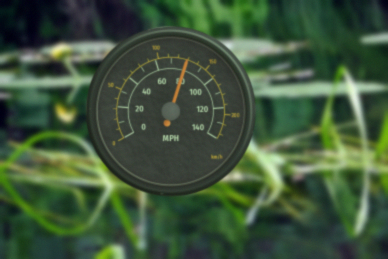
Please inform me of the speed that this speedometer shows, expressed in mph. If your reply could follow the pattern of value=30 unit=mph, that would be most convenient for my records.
value=80 unit=mph
